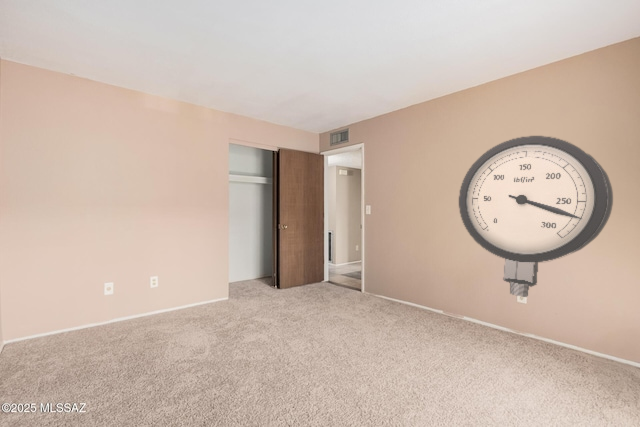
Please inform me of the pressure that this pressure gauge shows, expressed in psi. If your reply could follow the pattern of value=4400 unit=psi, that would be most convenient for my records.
value=270 unit=psi
